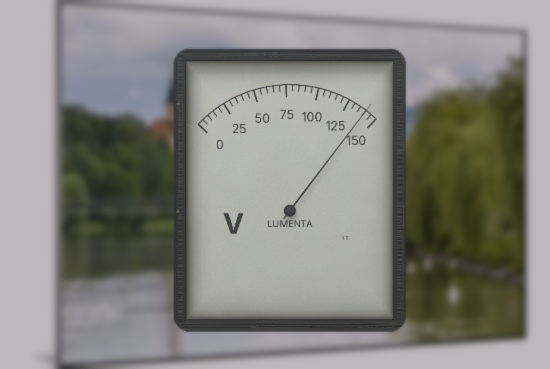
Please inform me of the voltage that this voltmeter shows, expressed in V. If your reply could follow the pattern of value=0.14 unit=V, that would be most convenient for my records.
value=140 unit=V
